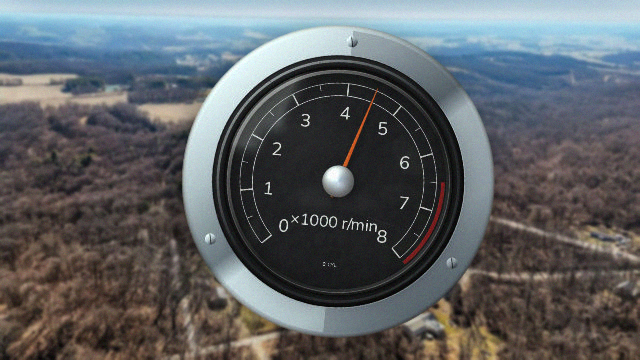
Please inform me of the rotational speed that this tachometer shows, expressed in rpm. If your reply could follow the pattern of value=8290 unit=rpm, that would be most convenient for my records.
value=4500 unit=rpm
